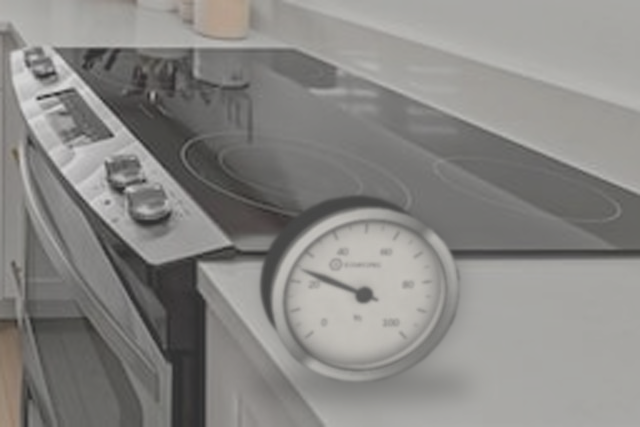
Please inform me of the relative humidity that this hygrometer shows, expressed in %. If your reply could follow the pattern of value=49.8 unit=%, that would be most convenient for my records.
value=25 unit=%
